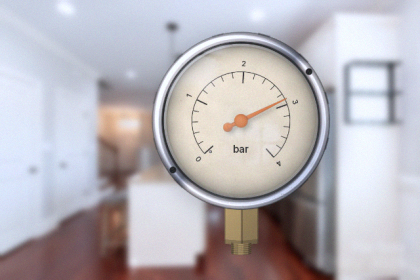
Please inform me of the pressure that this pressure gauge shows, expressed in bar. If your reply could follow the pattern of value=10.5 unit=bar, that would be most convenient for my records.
value=2.9 unit=bar
